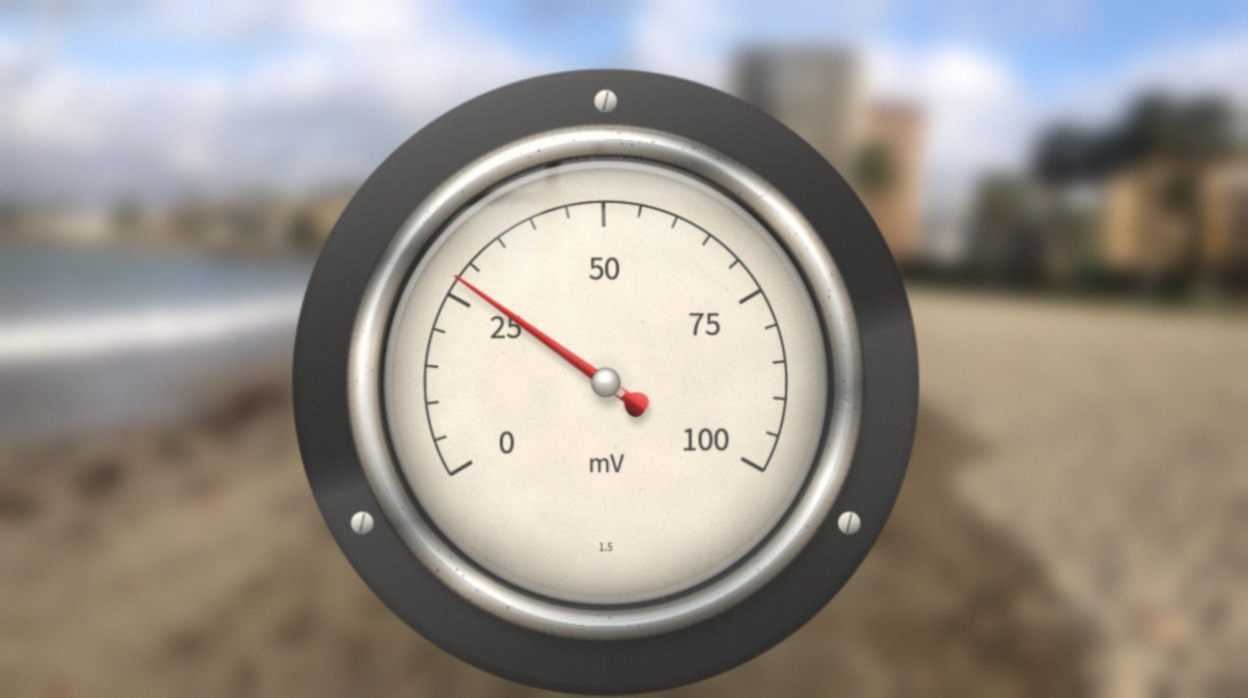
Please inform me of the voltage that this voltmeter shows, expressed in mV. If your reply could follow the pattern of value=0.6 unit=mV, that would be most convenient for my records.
value=27.5 unit=mV
